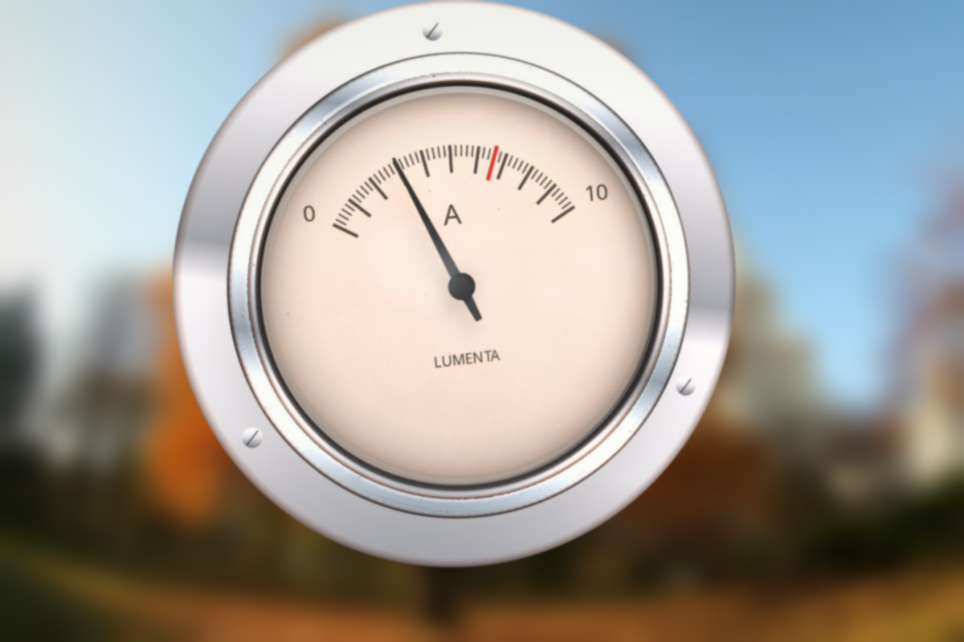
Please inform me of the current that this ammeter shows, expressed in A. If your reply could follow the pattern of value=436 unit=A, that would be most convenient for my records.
value=3 unit=A
